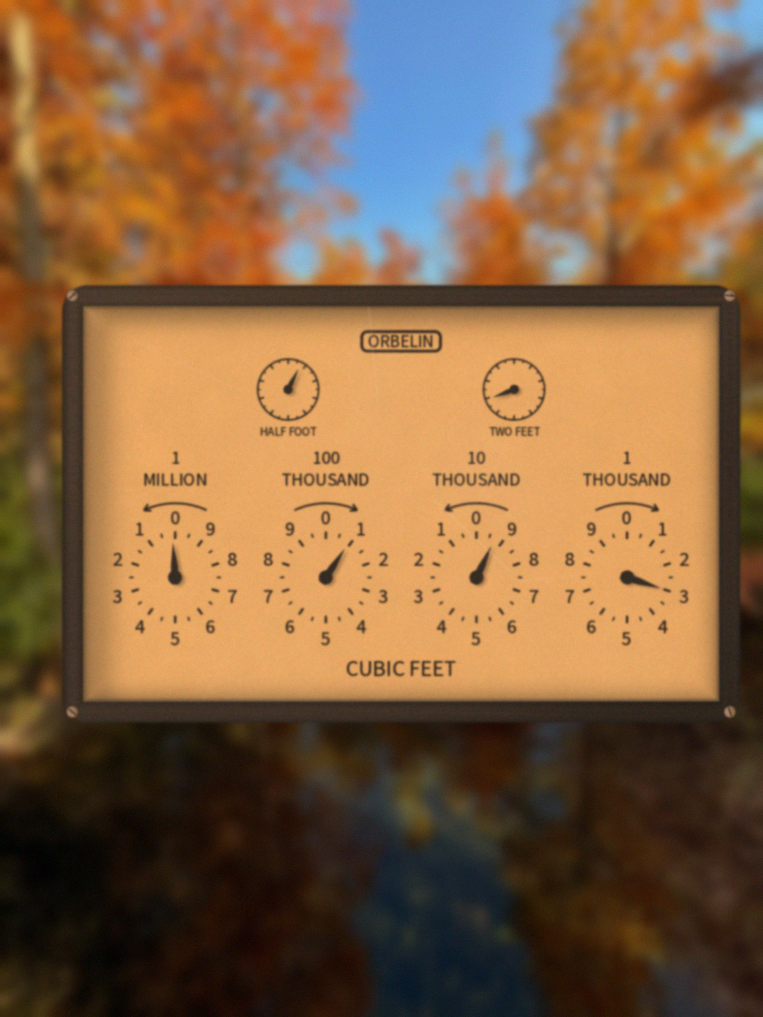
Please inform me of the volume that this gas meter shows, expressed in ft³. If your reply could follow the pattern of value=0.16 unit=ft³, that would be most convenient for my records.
value=9300 unit=ft³
